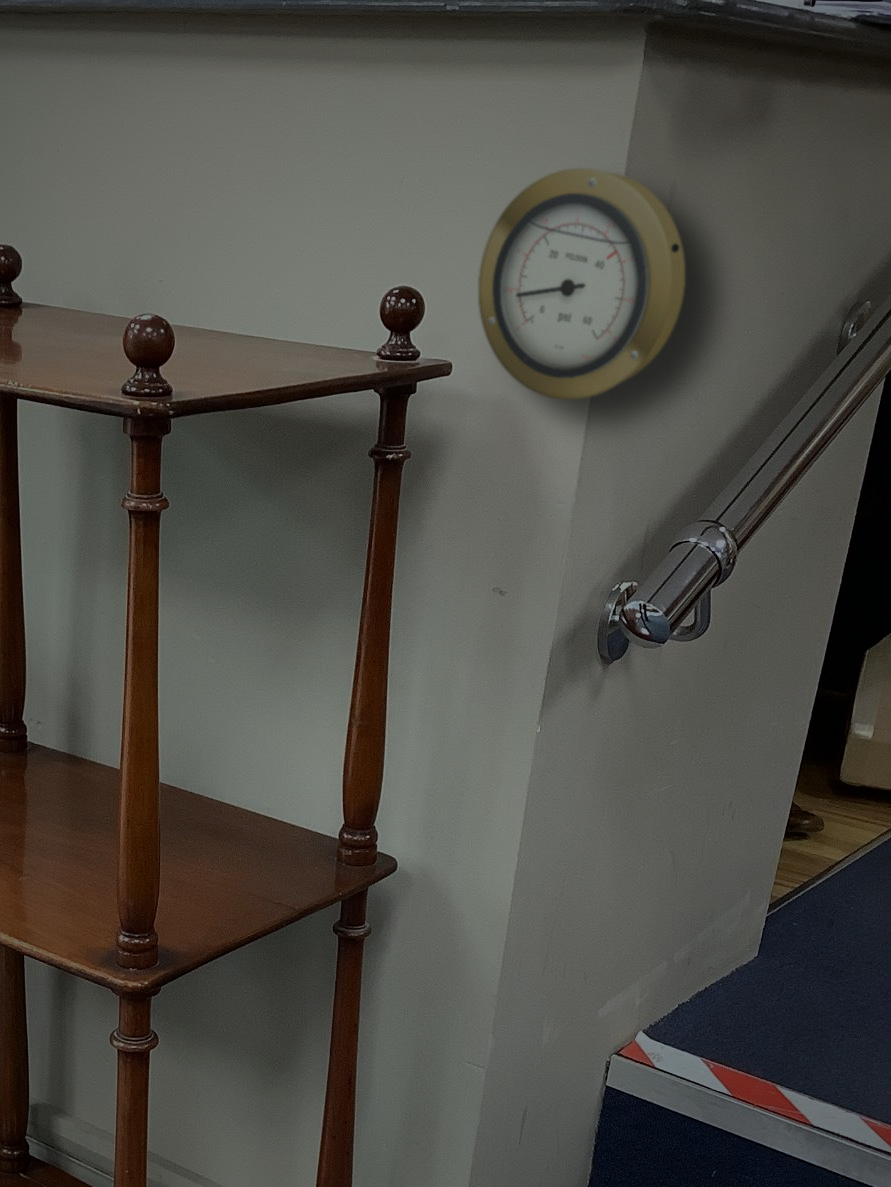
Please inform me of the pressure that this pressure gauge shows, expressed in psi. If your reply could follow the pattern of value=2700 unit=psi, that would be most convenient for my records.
value=6 unit=psi
